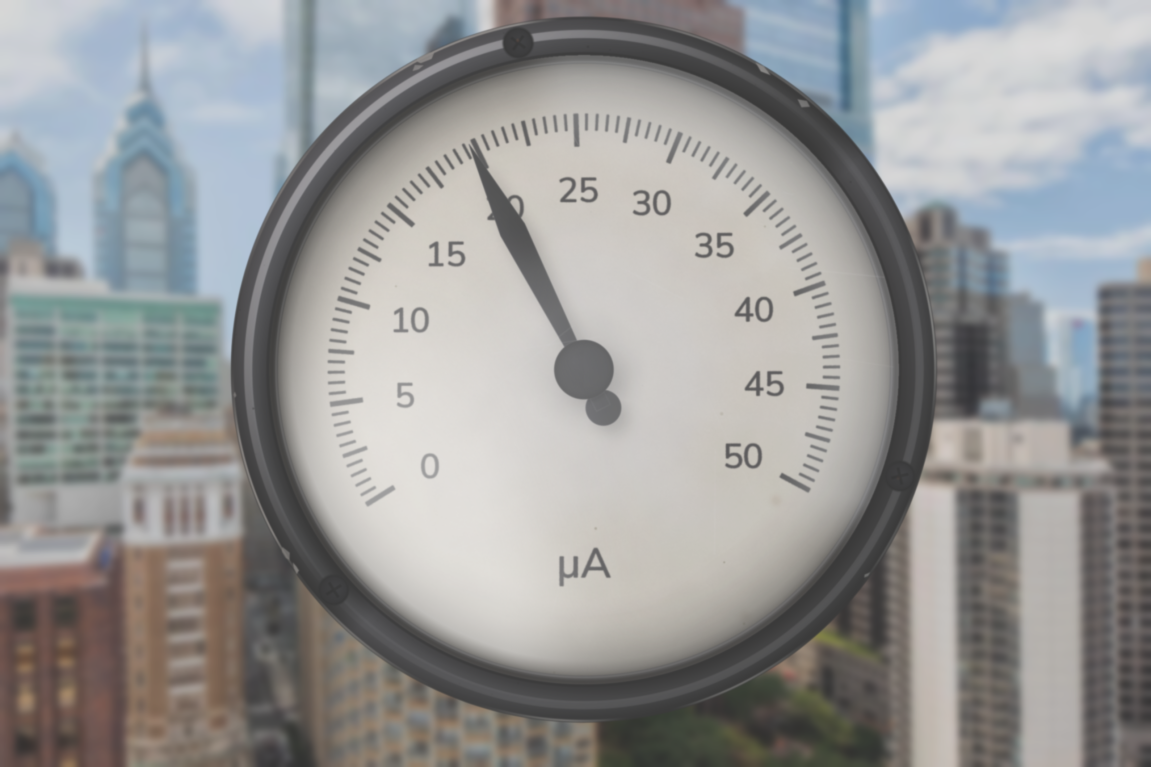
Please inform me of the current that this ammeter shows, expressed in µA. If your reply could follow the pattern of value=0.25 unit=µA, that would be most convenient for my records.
value=19.75 unit=µA
